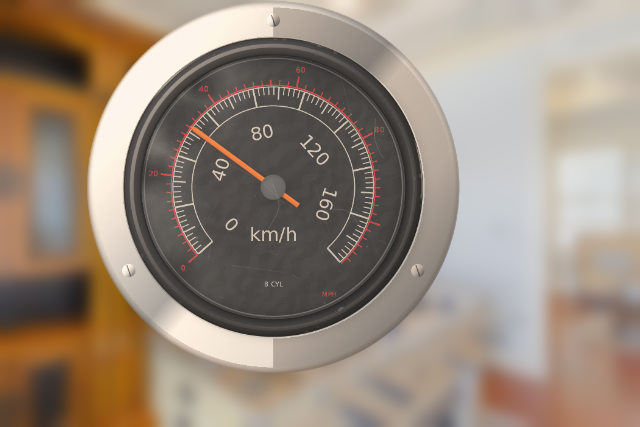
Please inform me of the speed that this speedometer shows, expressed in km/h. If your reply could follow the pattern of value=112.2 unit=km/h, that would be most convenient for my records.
value=52 unit=km/h
